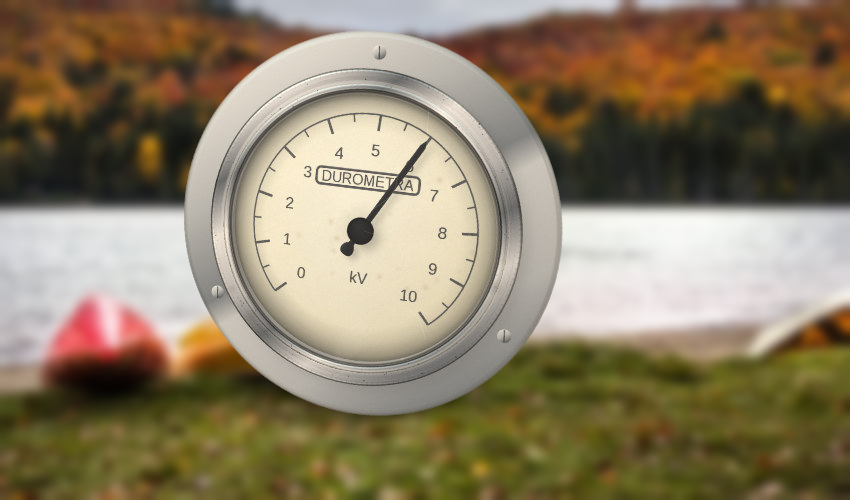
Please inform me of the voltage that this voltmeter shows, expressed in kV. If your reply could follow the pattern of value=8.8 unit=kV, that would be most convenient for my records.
value=6 unit=kV
